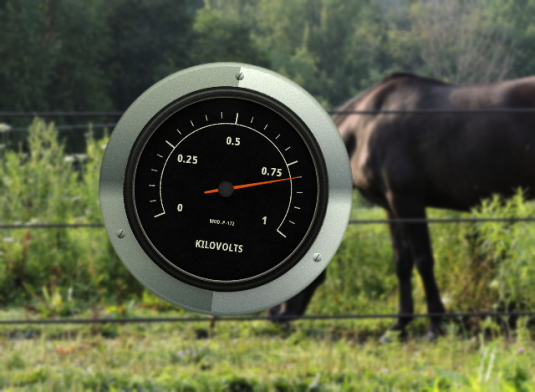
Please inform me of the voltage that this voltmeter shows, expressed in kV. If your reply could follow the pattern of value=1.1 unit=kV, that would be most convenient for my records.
value=0.8 unit=kV
